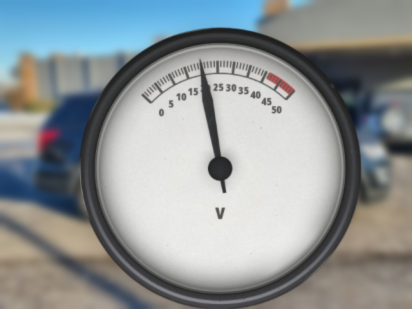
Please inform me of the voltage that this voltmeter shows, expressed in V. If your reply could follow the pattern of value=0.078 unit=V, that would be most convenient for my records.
value=20 unit=V
